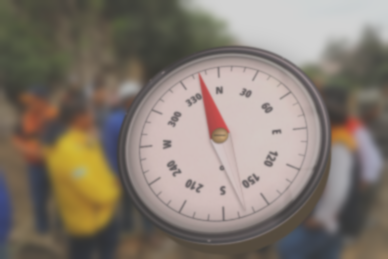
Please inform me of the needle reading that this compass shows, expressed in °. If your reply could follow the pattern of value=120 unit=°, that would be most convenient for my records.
value=345 unit=°
